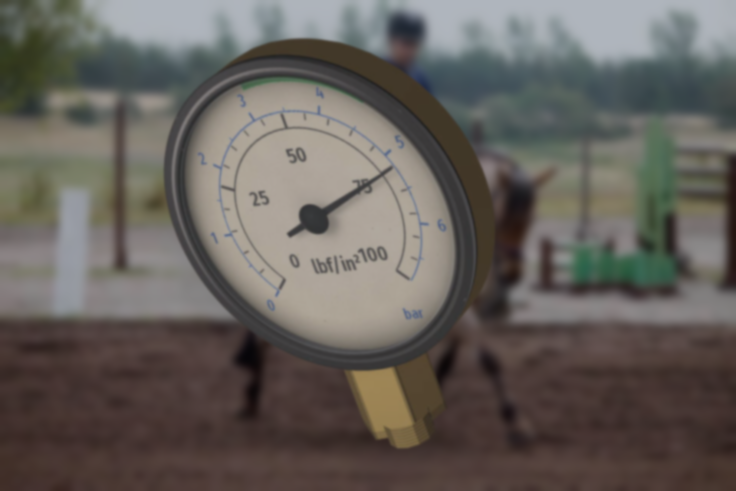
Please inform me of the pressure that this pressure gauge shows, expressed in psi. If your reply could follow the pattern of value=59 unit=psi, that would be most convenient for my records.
value=75 unit=psi
